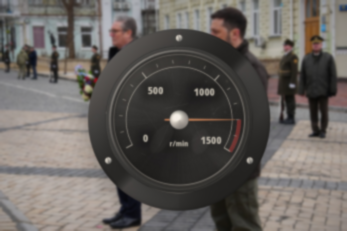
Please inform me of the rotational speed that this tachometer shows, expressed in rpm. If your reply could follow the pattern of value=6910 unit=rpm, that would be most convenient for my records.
value=1300 unit=rpm
